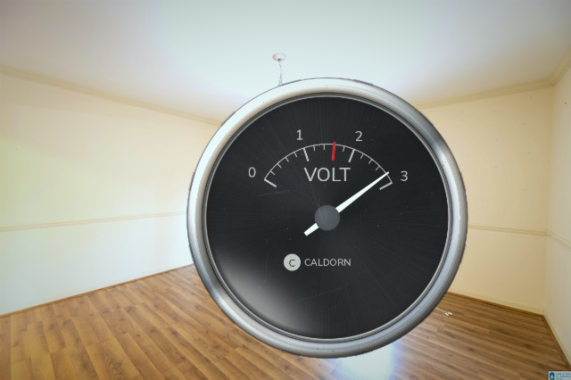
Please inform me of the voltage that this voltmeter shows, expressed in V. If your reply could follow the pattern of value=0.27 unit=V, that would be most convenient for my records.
value=2.8 unit=V
